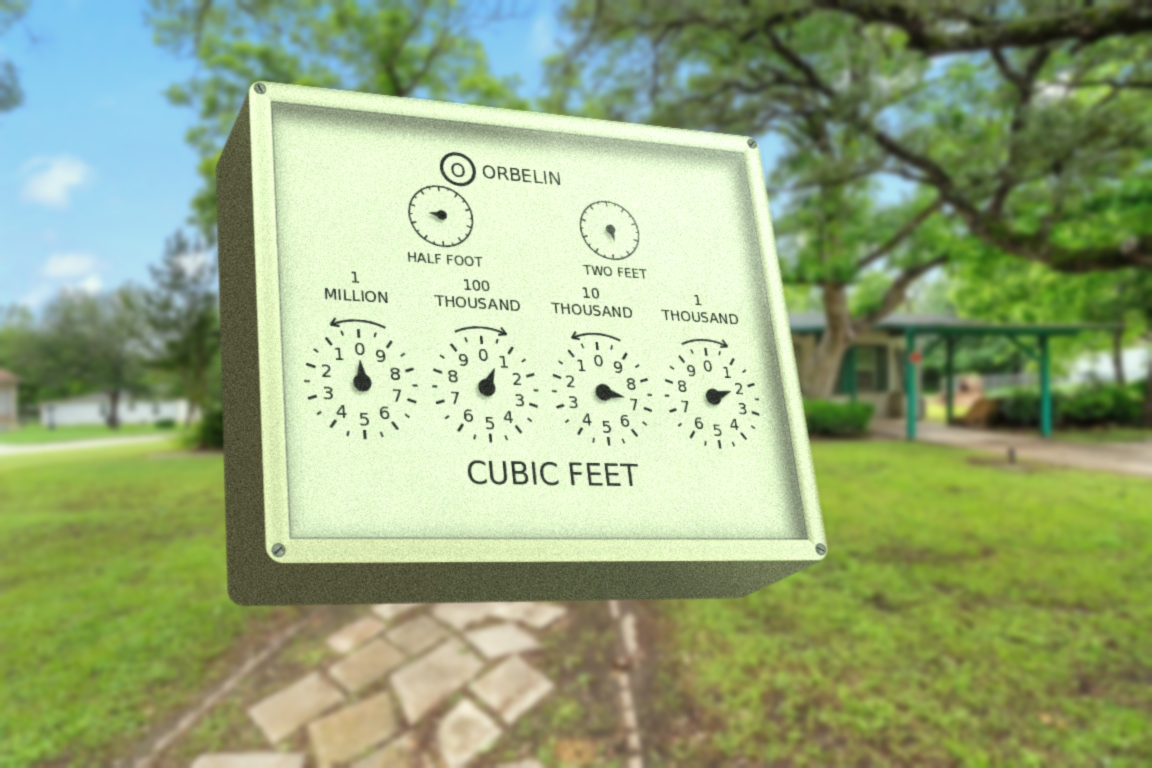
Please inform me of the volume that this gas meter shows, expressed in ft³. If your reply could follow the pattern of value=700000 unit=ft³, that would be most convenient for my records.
value=7200 unit=ft³
